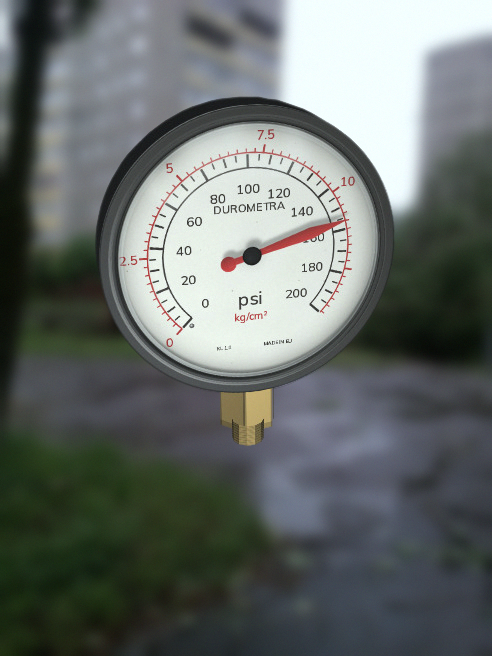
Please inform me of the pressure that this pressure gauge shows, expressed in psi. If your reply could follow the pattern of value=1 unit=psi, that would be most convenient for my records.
value=155 unit=psi
